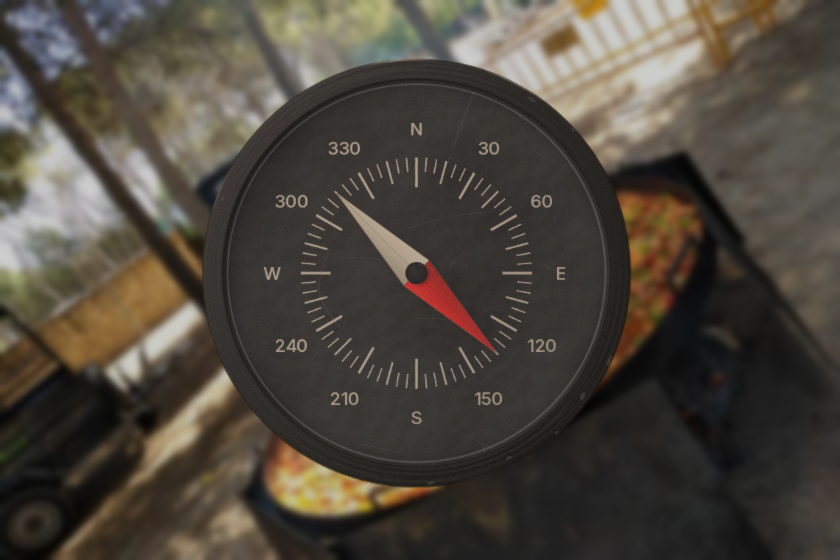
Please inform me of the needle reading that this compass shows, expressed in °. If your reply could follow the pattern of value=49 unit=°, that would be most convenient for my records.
value=135 unit=°
